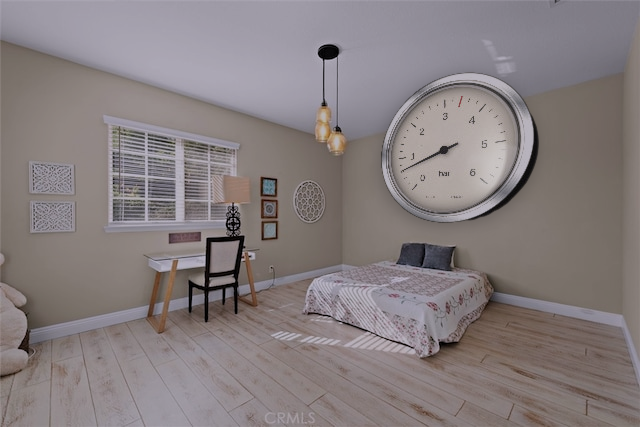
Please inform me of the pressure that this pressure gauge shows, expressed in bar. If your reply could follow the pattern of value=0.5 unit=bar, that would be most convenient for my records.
value=0.6 unit=bar
